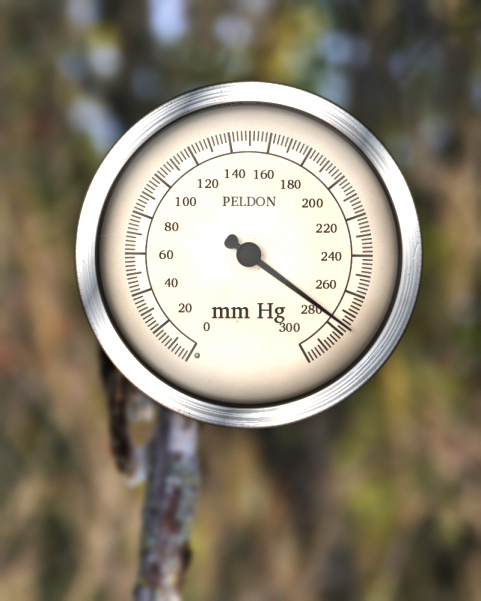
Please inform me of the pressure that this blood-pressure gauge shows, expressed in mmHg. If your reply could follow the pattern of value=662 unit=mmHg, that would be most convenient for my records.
value=276 unit=mmHg
